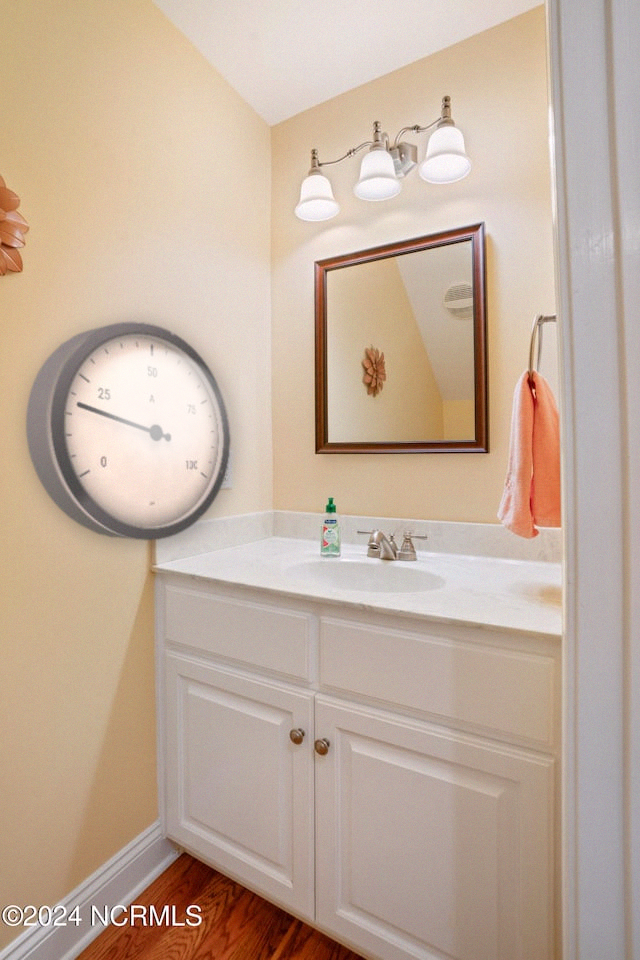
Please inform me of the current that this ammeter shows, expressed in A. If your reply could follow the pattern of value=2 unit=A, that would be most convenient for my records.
value=17.5 unit=A
